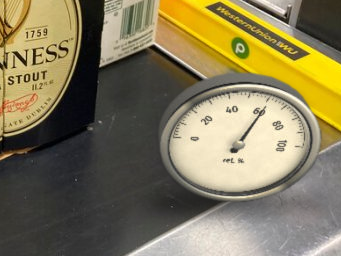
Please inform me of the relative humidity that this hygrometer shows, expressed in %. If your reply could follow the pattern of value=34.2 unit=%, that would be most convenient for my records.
value=60 unit=%
